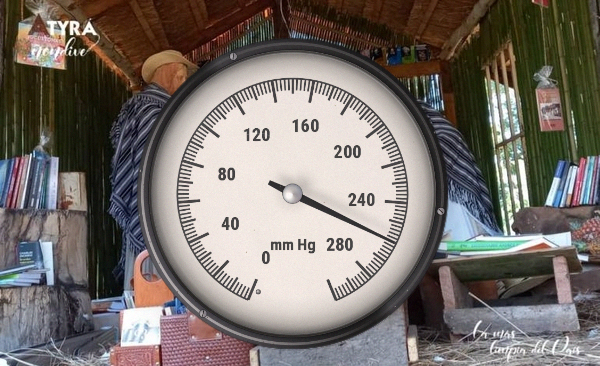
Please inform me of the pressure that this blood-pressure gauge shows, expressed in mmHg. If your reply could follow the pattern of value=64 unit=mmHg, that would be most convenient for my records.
value=260 unit=mmHg
